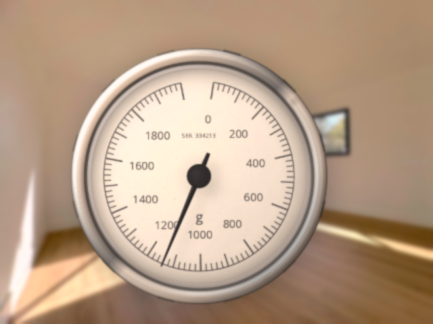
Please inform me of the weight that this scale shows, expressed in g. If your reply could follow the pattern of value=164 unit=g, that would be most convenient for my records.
value=1140 unit=g
